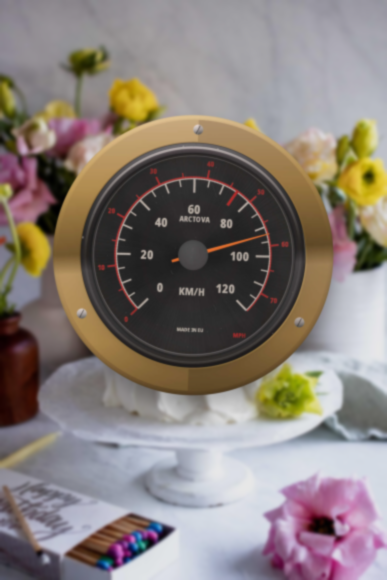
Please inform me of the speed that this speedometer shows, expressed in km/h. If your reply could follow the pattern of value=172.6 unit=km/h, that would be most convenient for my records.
value=92.5 unit=km/h
